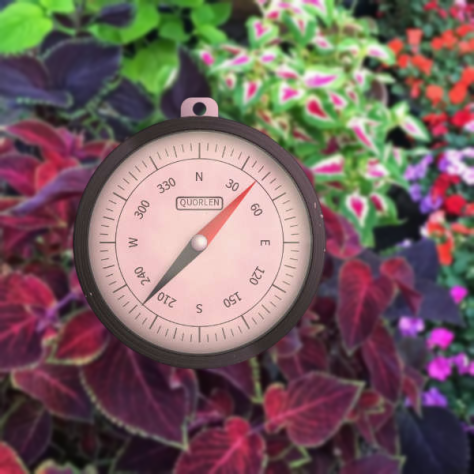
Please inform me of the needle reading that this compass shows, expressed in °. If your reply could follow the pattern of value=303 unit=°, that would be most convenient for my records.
value=42.5 unit=°
